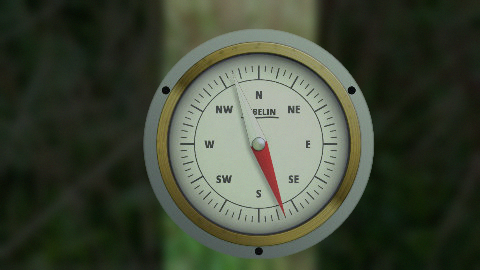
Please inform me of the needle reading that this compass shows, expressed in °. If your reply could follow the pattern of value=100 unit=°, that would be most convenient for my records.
value=160 unit=°
